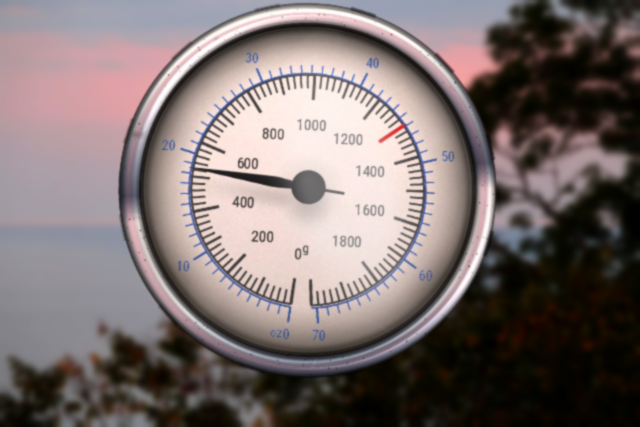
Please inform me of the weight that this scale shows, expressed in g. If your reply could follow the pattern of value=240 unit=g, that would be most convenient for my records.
value=520 unit=g
